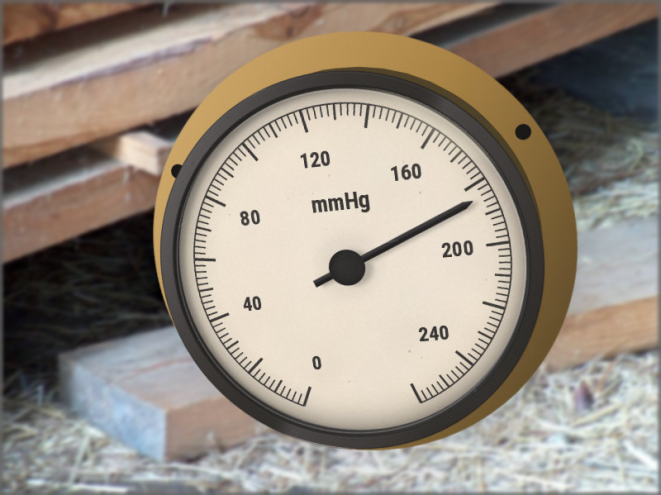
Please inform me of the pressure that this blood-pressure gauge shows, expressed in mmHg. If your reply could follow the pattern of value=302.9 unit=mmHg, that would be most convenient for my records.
value=184 unit=mmHg
